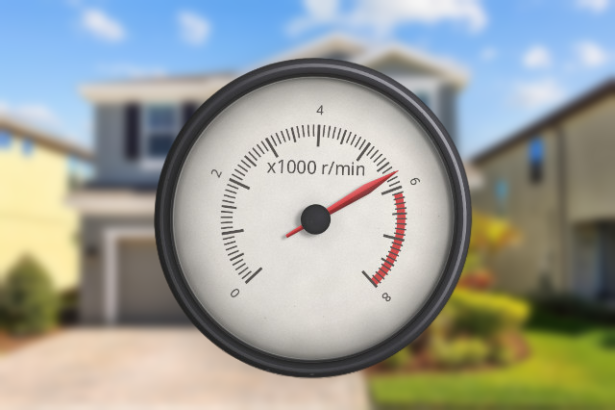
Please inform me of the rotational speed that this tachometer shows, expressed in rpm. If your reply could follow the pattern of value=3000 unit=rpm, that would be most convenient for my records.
value=5700 unit=rpm
